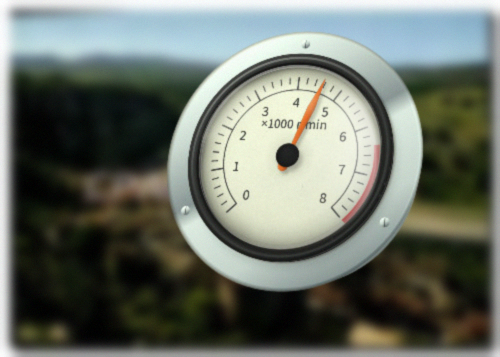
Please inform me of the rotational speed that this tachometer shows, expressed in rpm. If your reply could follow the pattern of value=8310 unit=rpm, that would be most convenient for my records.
value=4600 unit=rpm
